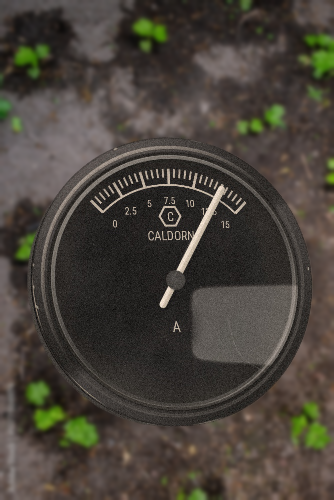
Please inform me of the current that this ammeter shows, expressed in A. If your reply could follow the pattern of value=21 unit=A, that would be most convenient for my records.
value=12.5 unit=A
